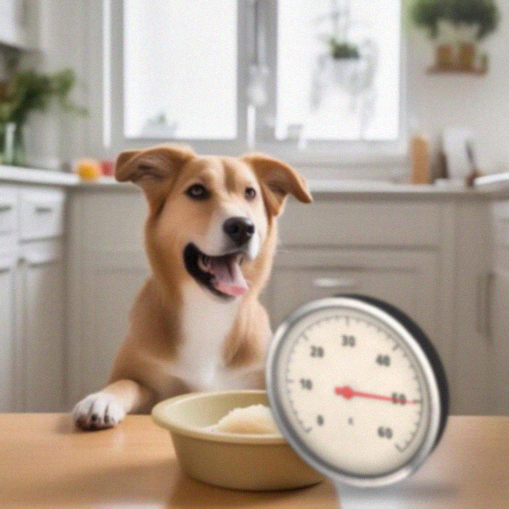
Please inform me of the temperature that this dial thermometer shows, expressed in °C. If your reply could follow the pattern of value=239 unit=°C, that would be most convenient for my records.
value=50 unit=°C
